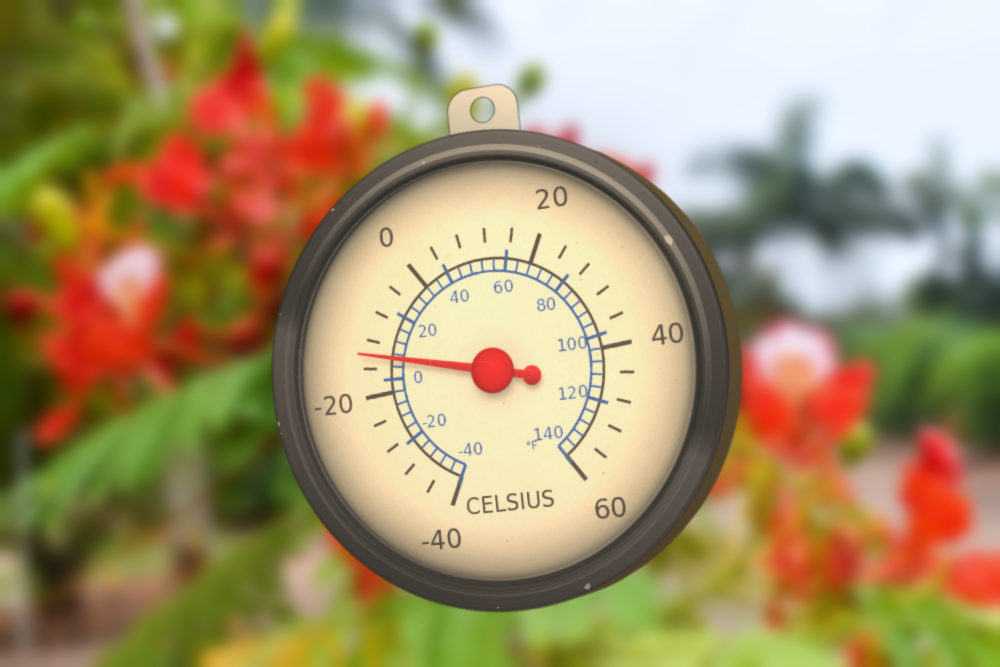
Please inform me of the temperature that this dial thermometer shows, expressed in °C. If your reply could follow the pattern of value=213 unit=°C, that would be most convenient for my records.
value=-14 unit=°C
